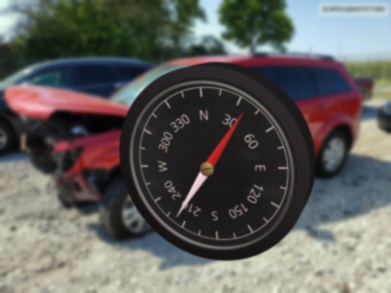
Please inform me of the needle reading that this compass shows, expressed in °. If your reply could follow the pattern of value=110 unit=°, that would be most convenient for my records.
value=37.5 unit=°
